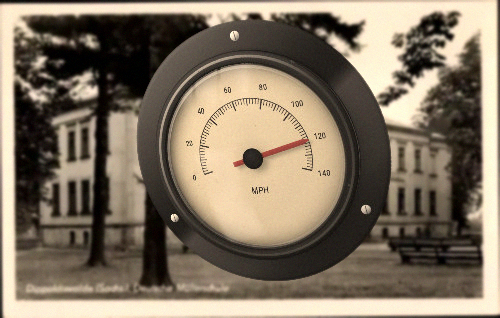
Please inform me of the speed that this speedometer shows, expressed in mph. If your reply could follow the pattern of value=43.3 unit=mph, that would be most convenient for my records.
value=120 unit=mph
